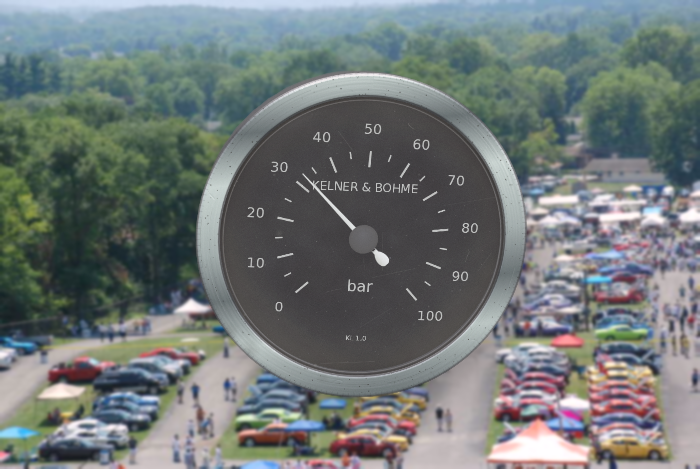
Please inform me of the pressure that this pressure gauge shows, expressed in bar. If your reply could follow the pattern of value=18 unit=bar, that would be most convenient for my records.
value=32.5 unit=bar
